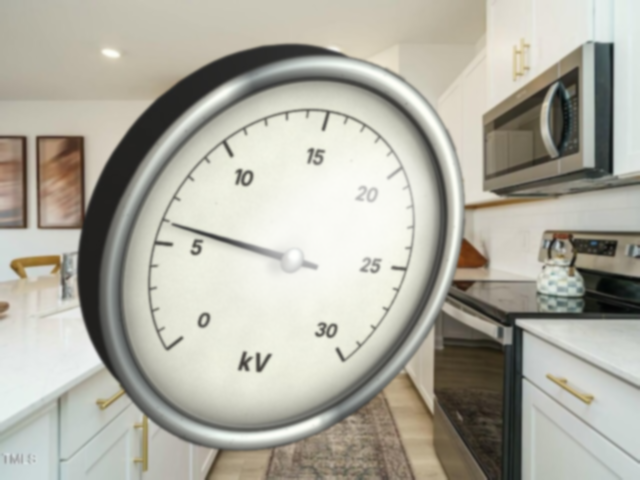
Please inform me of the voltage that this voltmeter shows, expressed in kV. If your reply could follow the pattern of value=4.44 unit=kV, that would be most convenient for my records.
value=6 unit=kV
